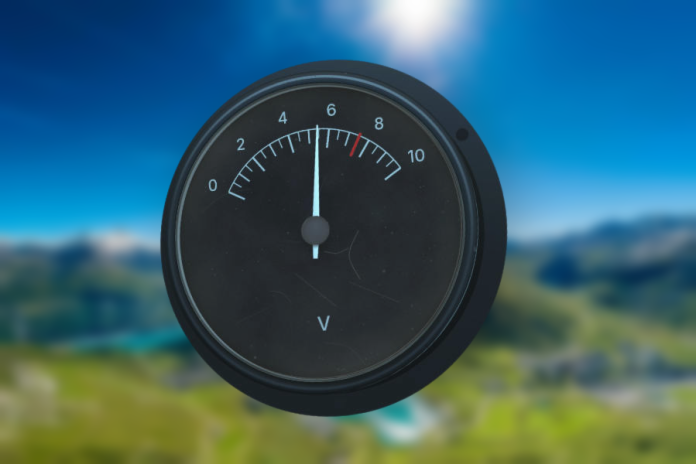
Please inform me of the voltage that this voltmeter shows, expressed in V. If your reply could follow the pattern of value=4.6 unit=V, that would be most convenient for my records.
value=5.5 unit=V
